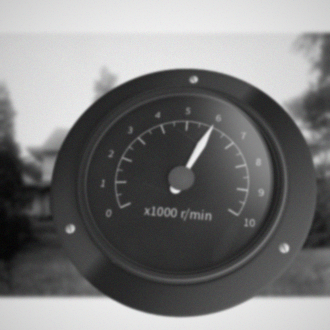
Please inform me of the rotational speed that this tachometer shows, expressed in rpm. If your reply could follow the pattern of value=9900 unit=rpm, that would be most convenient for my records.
value=6000 unit=rpm
